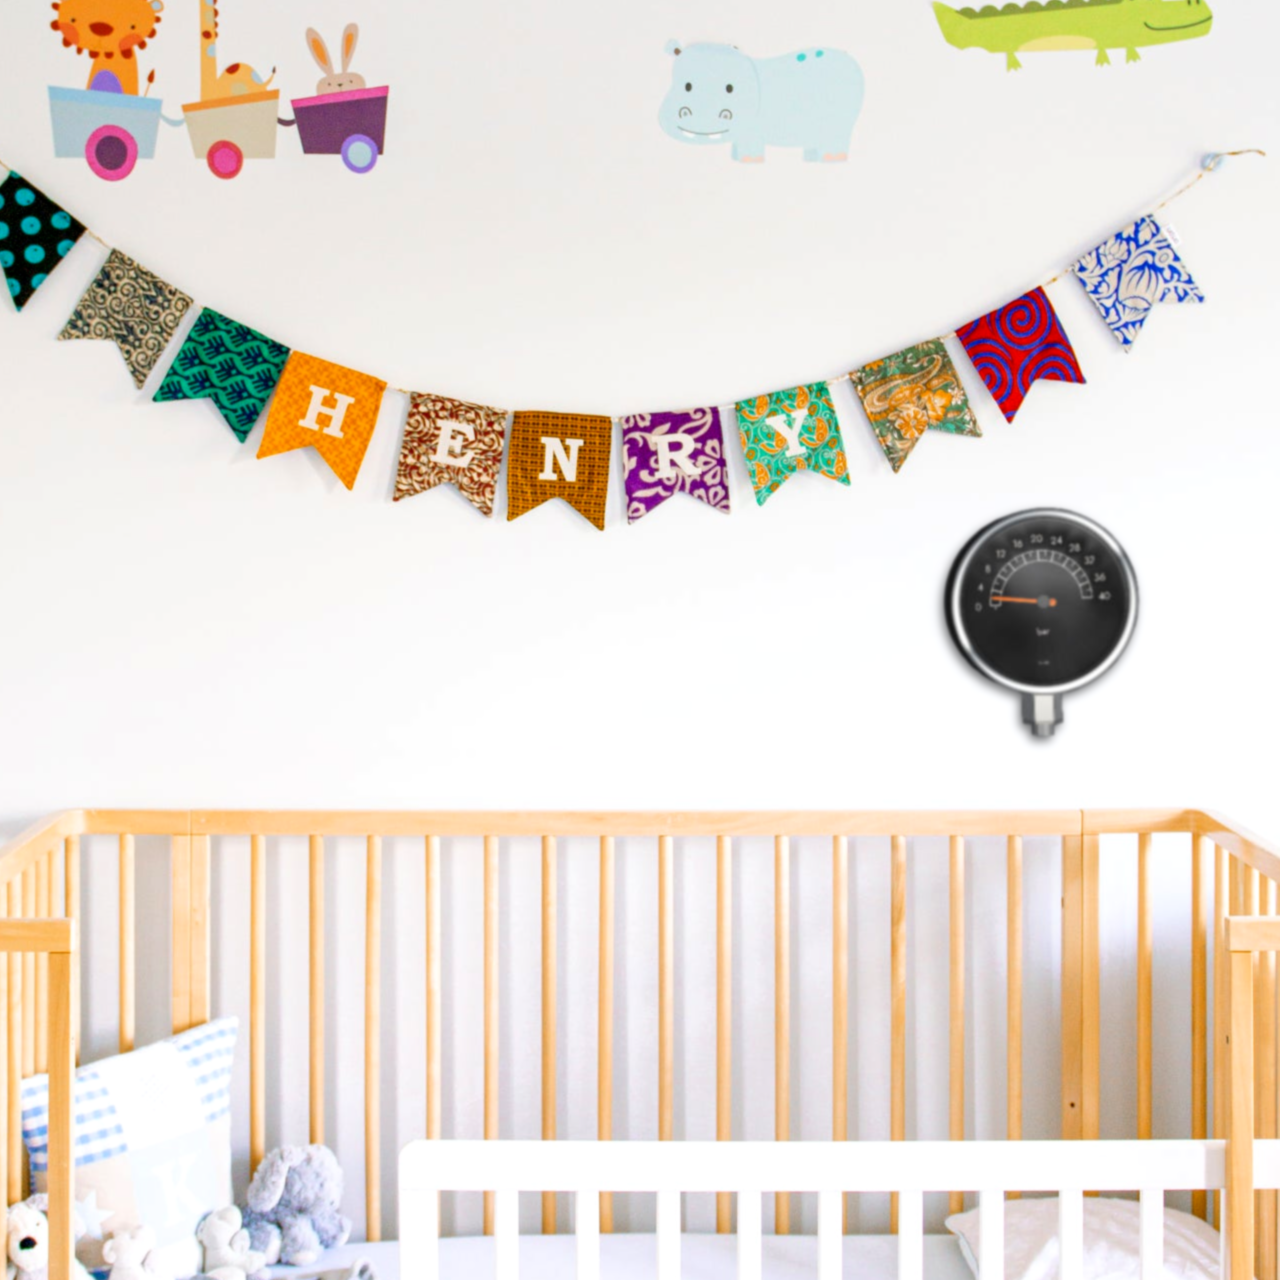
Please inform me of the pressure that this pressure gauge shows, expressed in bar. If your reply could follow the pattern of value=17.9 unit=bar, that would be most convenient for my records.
value=2 unit=bar
